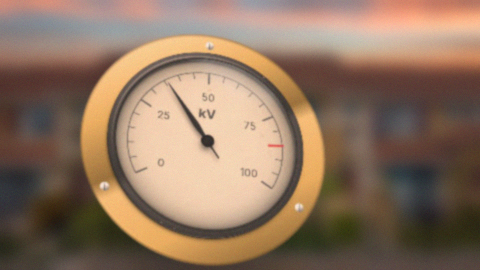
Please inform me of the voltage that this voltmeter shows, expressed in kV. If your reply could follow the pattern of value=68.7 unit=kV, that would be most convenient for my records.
value=35 unit=kV
